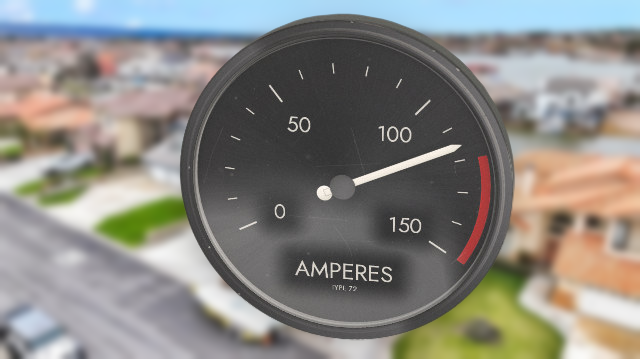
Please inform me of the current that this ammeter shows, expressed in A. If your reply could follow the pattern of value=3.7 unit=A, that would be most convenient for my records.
value=115 unit=A
